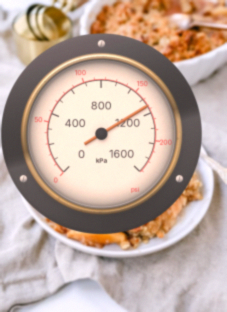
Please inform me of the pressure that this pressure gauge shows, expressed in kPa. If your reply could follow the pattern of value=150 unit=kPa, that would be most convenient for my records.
value=1150 unit=kPa
